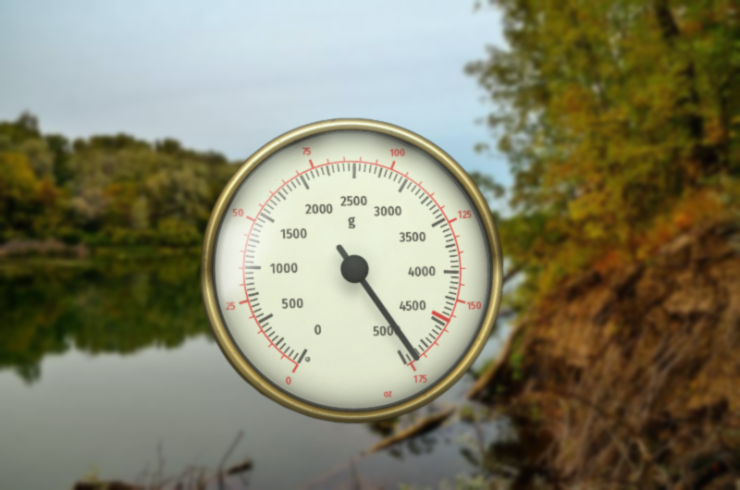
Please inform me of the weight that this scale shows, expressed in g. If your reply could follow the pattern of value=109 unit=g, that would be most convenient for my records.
value=4900 unit=g
